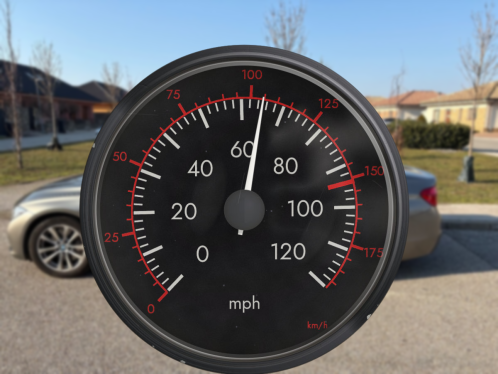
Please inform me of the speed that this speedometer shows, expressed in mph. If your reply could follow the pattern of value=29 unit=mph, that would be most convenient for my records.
value=65 unit=mph
